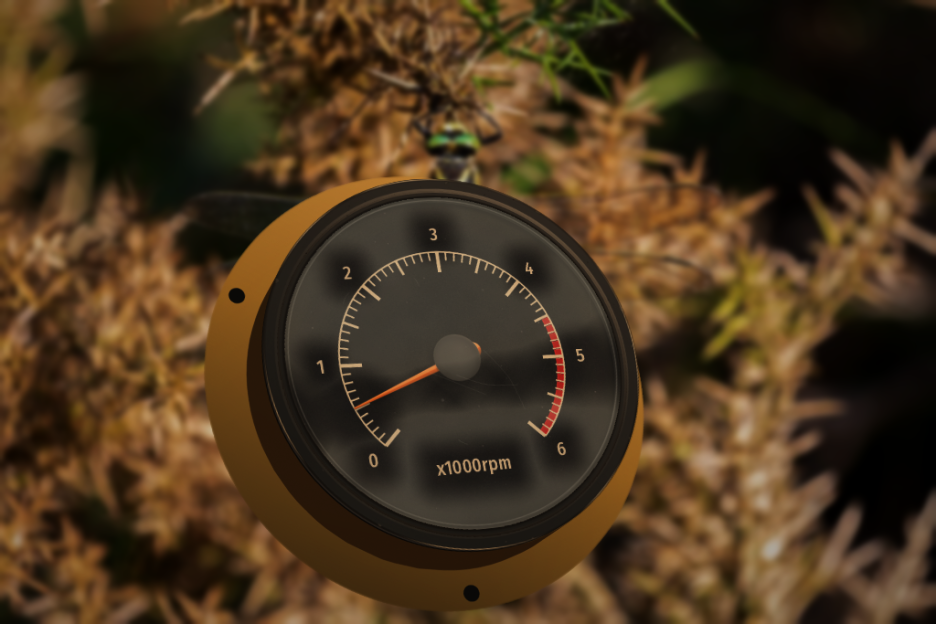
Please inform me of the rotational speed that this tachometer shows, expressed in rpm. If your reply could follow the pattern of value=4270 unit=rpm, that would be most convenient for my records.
value=500 unit=rpm
